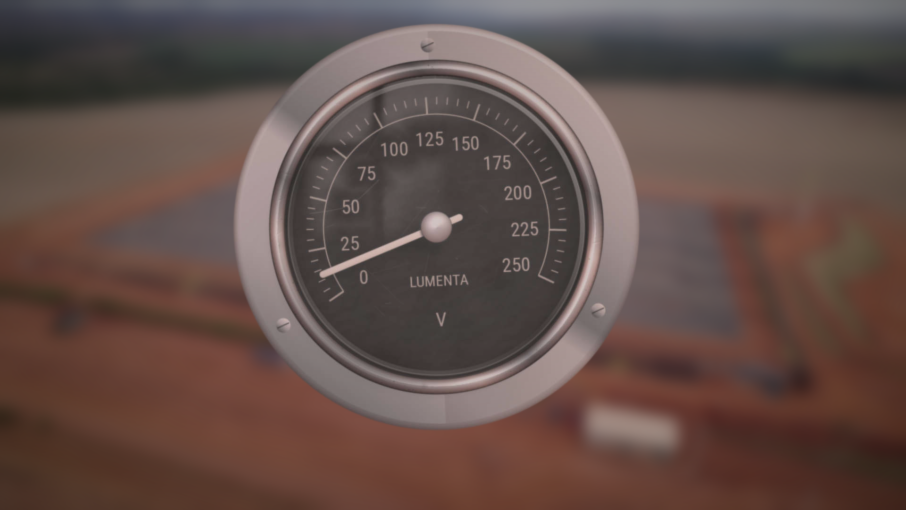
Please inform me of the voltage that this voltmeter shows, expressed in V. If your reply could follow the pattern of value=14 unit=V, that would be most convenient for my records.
value=12.5 unit=V
